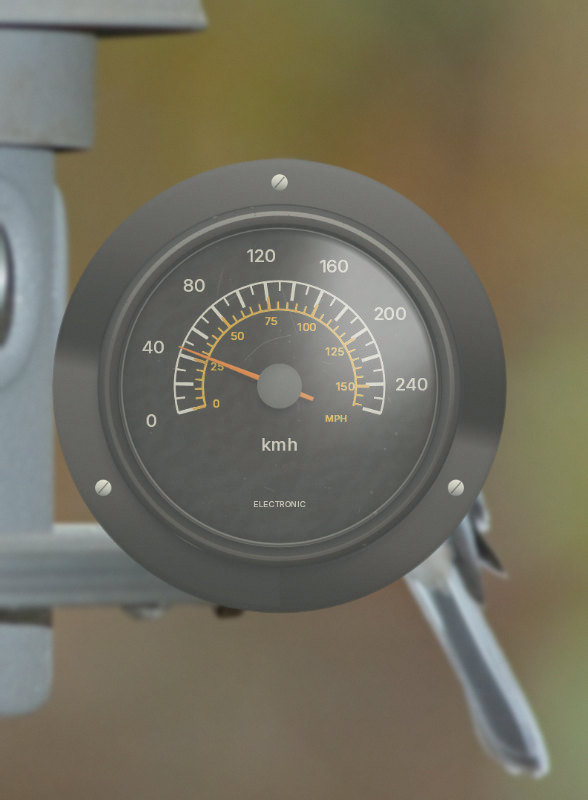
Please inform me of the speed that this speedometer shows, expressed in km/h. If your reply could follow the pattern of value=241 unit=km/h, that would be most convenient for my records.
value=45 unit=km/h
